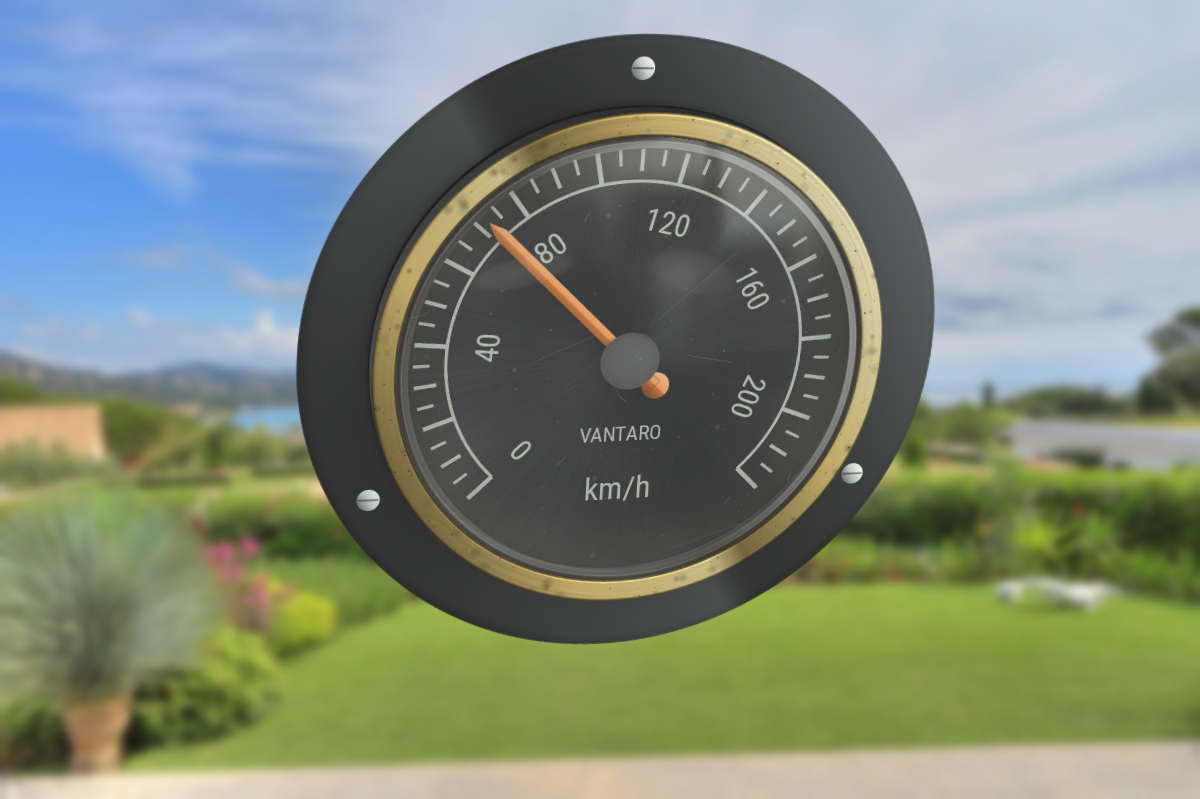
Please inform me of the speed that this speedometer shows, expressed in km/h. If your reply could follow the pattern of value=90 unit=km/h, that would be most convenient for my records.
value=72.5 unit=km/h
